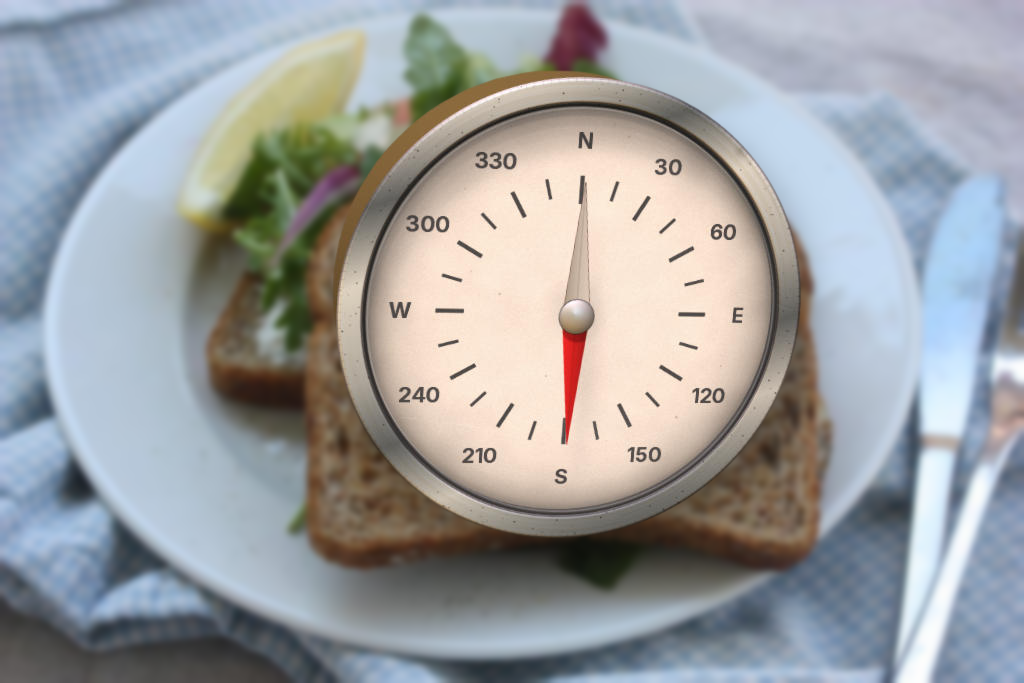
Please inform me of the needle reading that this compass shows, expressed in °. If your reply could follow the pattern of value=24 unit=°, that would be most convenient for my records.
value=180 unit=°
